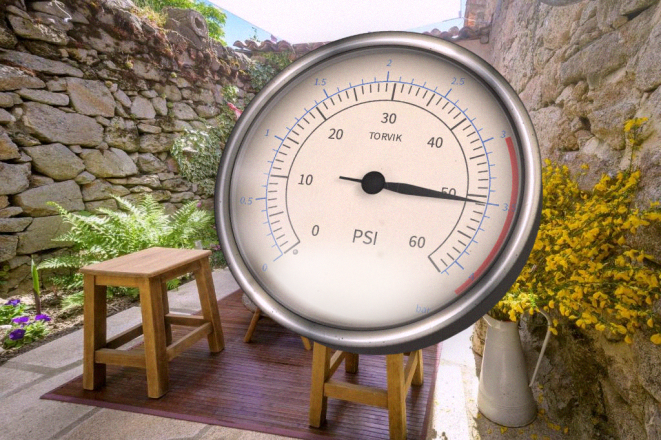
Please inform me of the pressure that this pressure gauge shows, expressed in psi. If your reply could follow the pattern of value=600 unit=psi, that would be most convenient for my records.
value=51 unit=psi
